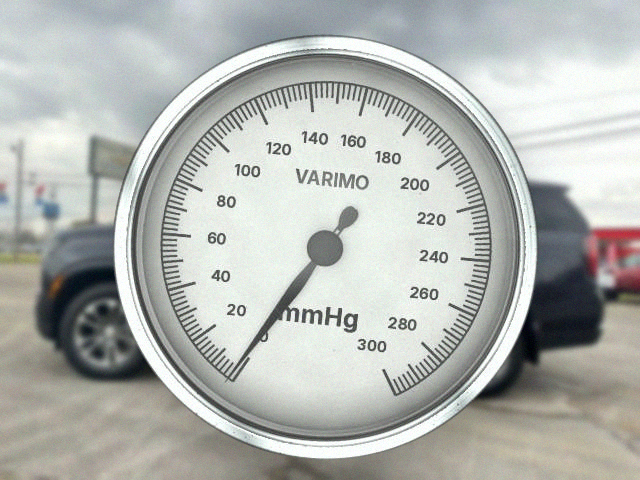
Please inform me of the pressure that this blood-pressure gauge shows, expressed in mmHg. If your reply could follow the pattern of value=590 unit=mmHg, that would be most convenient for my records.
value=2 unit=mmHg
